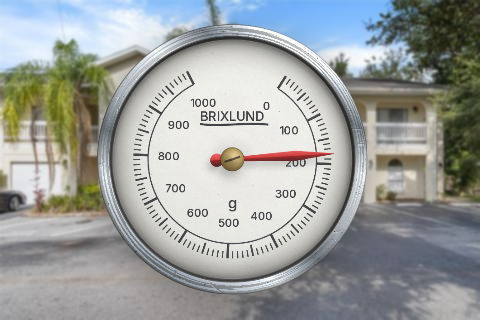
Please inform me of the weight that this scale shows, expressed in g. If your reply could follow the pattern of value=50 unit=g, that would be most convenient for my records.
value=180 unit=g
